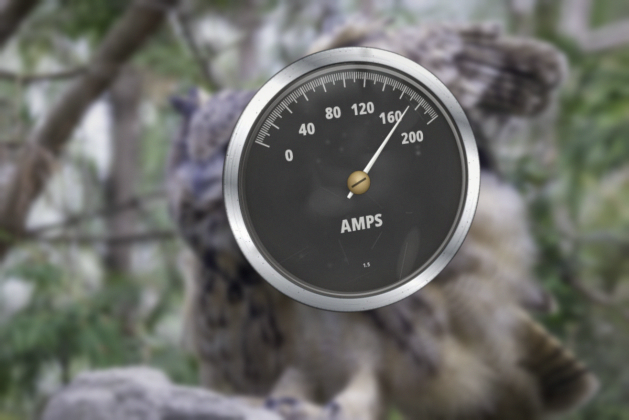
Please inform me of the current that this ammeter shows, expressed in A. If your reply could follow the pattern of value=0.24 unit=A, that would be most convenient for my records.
value=170 unit=A
